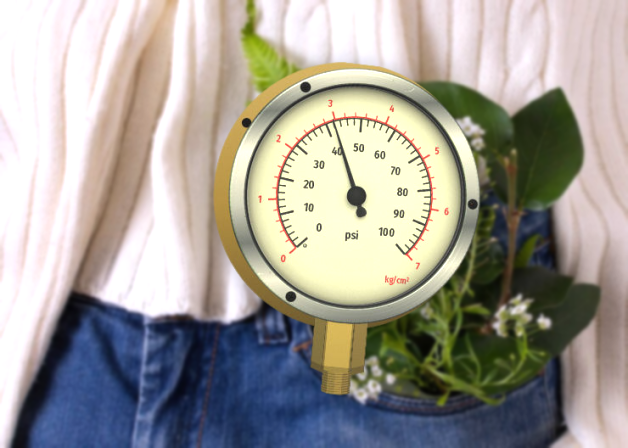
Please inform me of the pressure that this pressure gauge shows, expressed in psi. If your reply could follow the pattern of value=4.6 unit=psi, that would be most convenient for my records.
value=42 unit=psi
